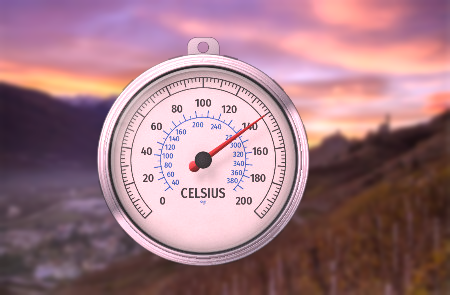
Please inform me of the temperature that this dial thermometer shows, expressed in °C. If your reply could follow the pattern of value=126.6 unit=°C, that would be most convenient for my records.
value=140 unit=°C
